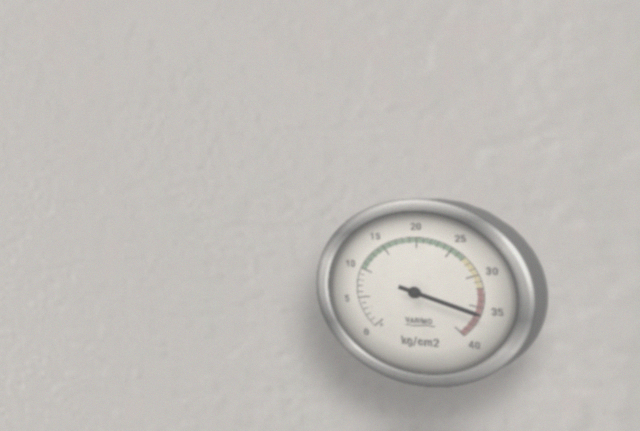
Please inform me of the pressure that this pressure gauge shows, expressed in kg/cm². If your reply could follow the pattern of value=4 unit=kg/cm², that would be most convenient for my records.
value=36 unit=kg/cm²
